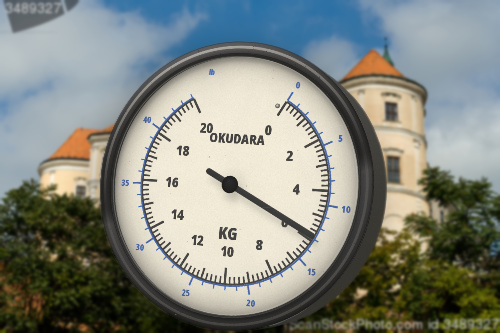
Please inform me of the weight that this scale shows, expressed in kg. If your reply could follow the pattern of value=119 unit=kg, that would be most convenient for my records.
value=5.8 unit=kg
